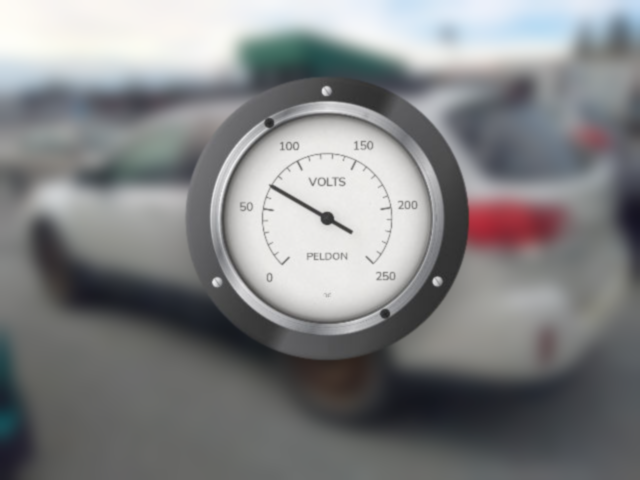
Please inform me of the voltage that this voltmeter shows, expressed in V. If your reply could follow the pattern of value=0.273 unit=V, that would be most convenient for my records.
value=70 unit=V
